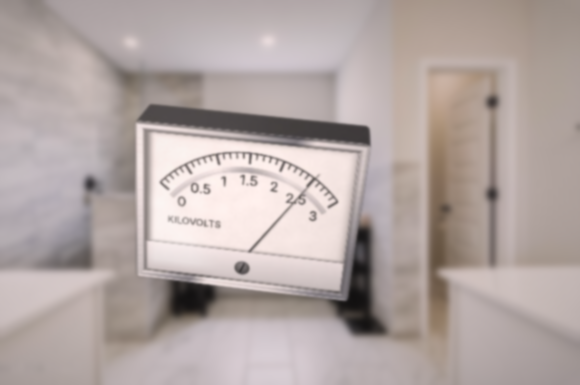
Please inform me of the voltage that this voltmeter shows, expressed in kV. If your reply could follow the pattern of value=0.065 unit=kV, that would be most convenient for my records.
value=2.5 unit=kV
